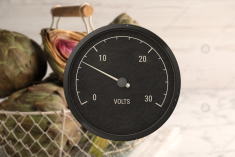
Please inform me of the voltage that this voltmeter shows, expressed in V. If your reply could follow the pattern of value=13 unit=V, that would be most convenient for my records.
value=7 unit=V
